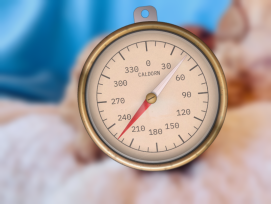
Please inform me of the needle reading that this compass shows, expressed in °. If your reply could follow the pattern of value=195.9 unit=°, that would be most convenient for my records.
value=225 unit=°
